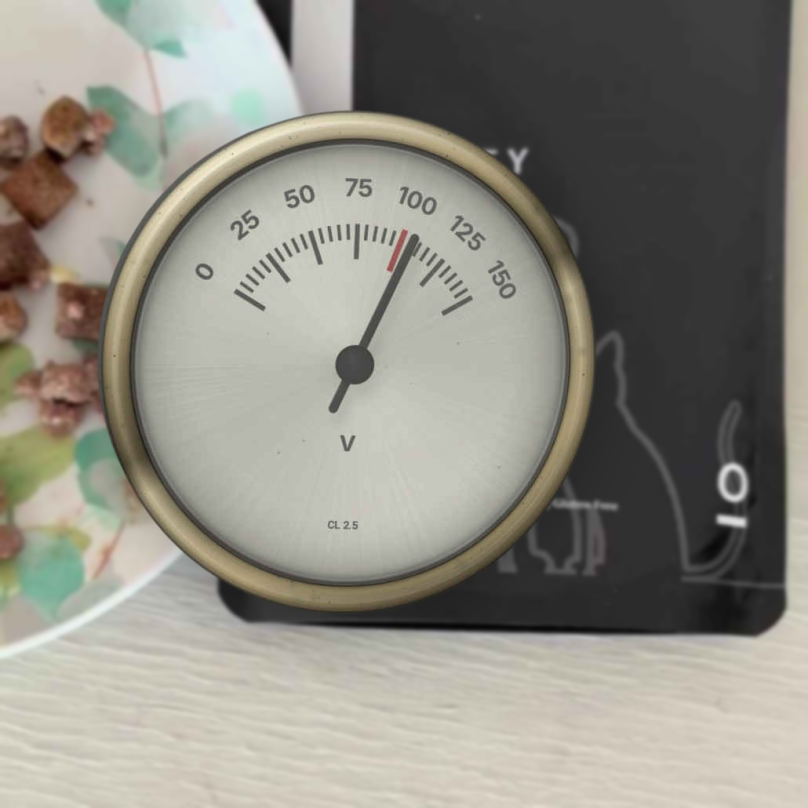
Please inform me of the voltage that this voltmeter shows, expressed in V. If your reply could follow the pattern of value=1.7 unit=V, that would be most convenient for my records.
value=105 unit=V
